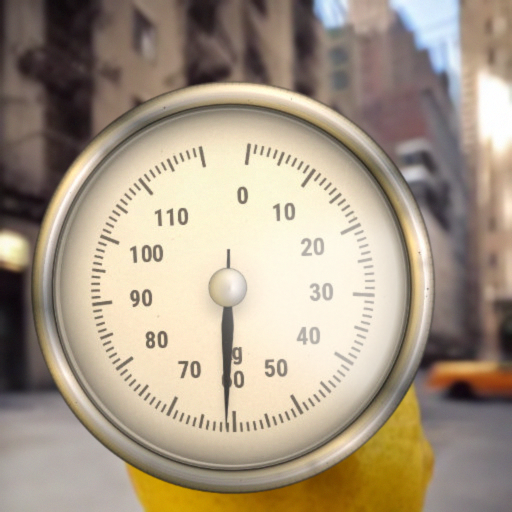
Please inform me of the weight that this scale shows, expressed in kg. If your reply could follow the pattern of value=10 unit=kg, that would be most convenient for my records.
value=61 unit=kg
